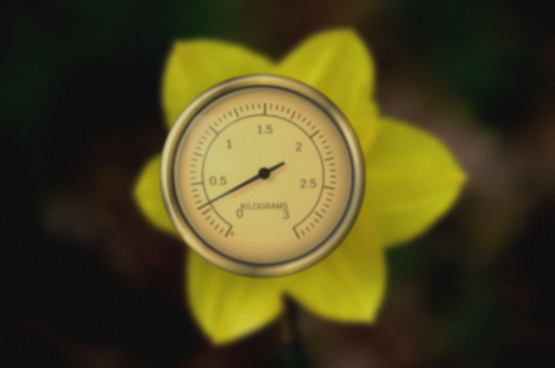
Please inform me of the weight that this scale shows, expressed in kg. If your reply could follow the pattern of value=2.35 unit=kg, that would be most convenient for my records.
value=0.3 unit=kg
